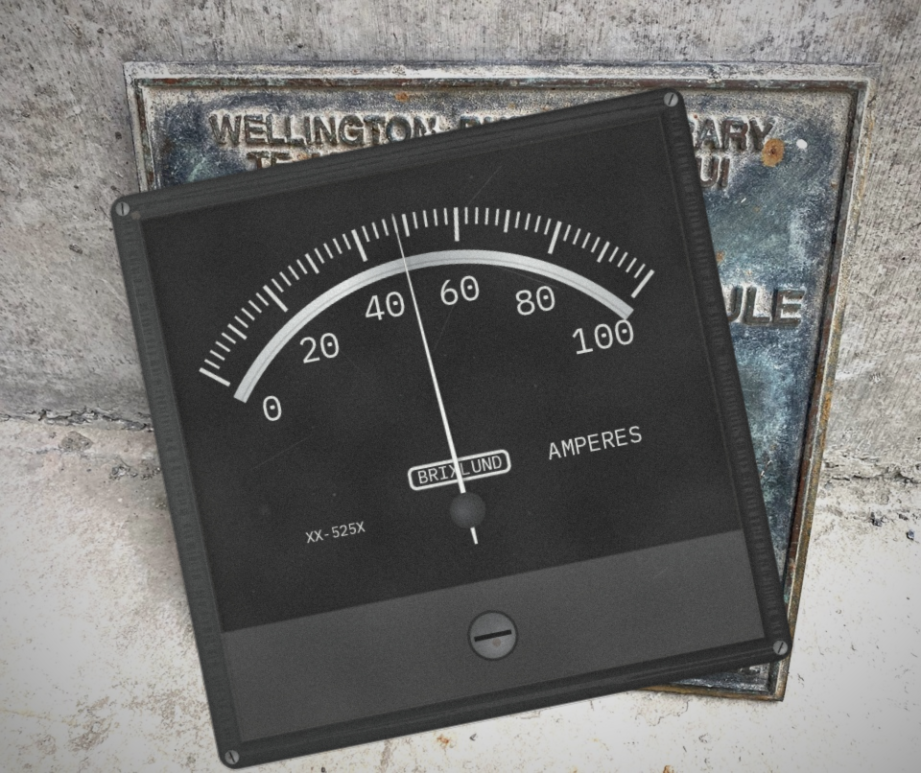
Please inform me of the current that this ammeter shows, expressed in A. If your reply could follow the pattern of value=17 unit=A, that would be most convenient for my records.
value=48 unit=A
